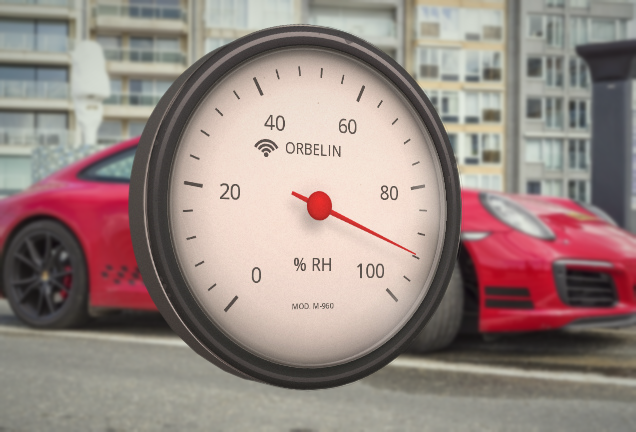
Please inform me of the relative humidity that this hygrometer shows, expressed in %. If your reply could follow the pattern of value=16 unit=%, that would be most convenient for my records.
value=92 unit=%
